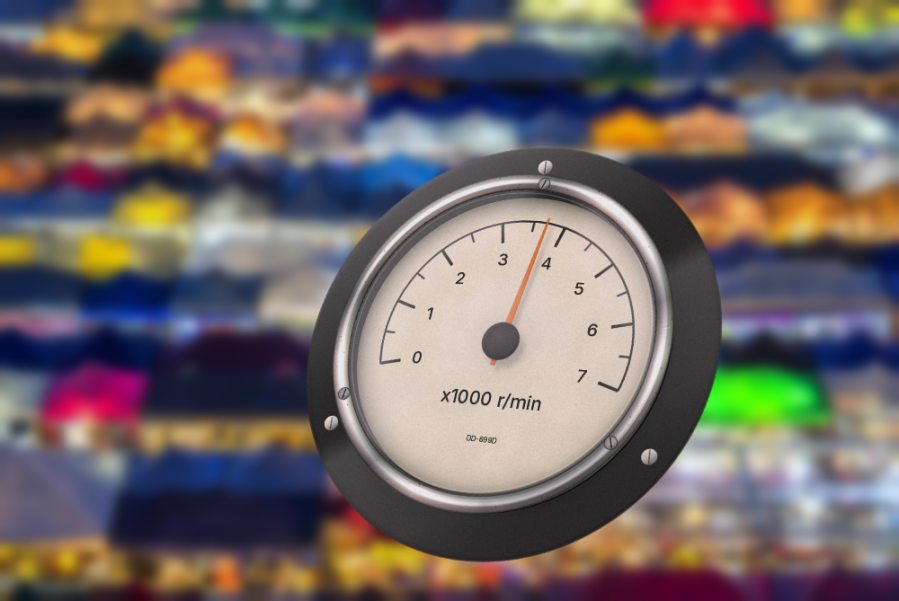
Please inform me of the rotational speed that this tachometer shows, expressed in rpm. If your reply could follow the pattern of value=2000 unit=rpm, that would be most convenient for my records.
value=3750 unit=rpm
